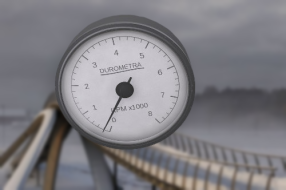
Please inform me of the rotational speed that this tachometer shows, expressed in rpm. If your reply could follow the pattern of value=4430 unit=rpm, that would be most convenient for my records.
value=200 unit=rpm
